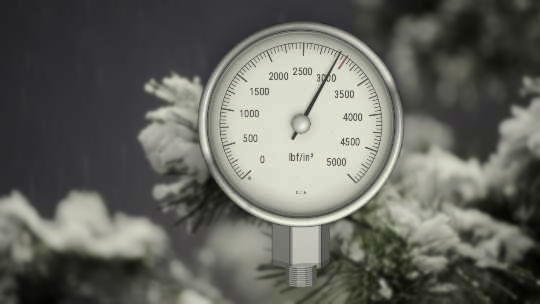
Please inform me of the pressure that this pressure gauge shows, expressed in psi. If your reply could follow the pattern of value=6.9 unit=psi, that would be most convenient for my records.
value=3000 unit=psi
